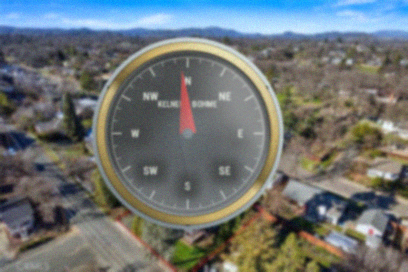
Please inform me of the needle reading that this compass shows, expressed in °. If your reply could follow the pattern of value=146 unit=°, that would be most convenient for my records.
value=355 unit=°
